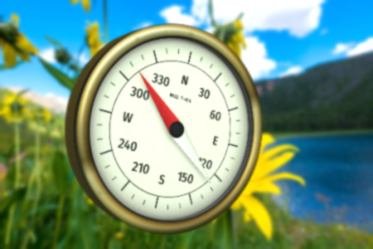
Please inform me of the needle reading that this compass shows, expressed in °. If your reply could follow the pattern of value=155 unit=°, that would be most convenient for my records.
value=310 unit=°
